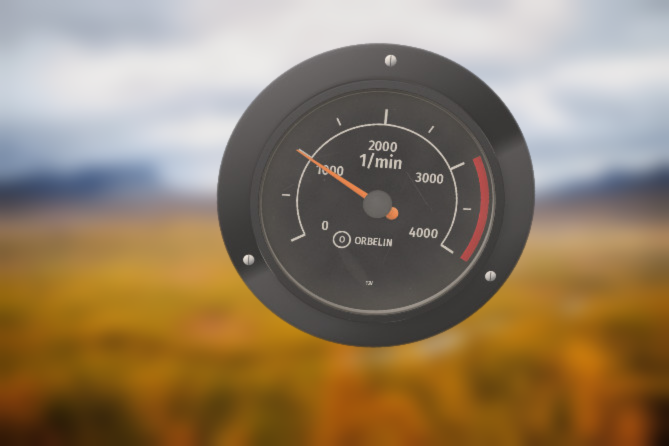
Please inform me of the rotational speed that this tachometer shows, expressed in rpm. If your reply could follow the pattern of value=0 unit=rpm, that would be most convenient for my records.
value=1000 unit=rpm
